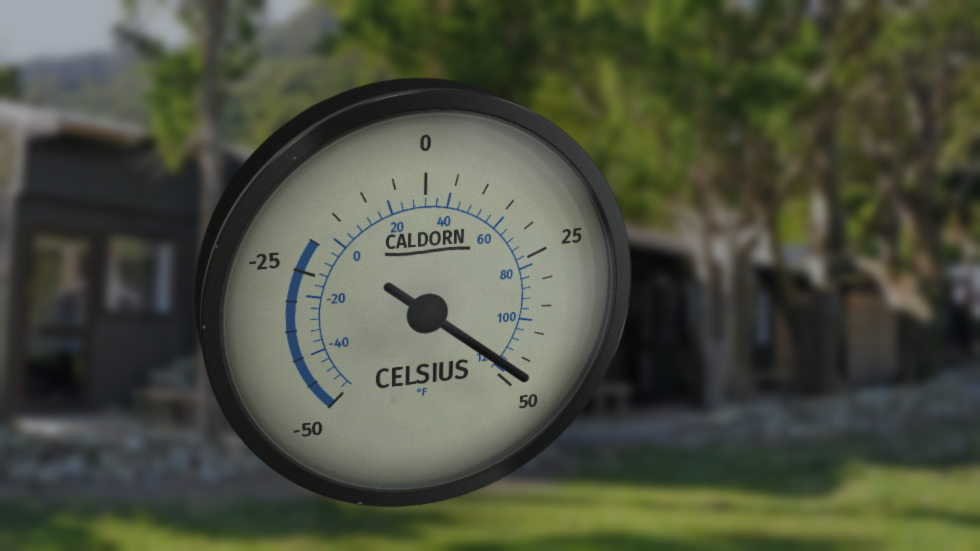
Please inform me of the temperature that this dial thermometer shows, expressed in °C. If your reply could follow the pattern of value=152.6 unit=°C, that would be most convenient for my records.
value=47.5 unit=°C
